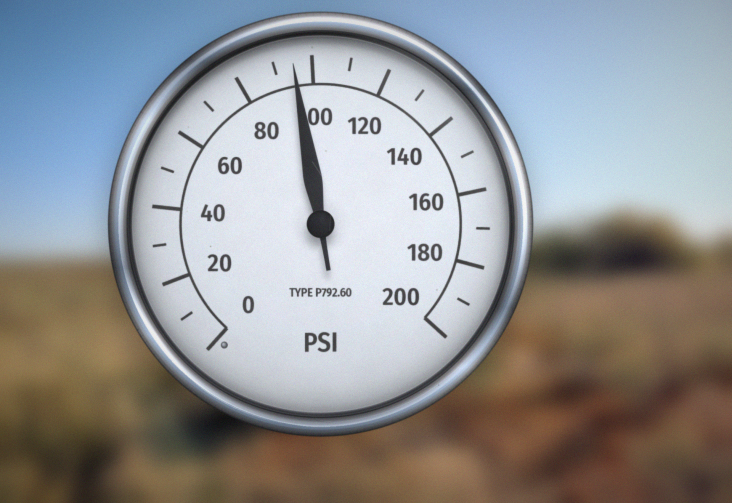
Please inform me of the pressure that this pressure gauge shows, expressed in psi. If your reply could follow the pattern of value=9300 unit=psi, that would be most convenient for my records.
value=95 unit=psi
